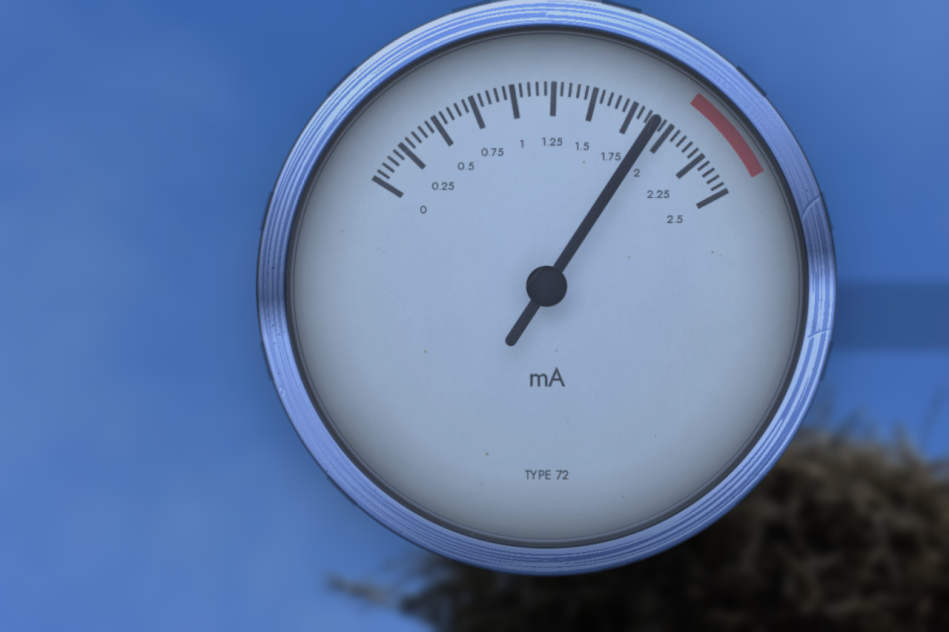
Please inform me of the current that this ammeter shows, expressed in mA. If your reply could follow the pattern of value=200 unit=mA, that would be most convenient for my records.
value=1.9 unit=mA
